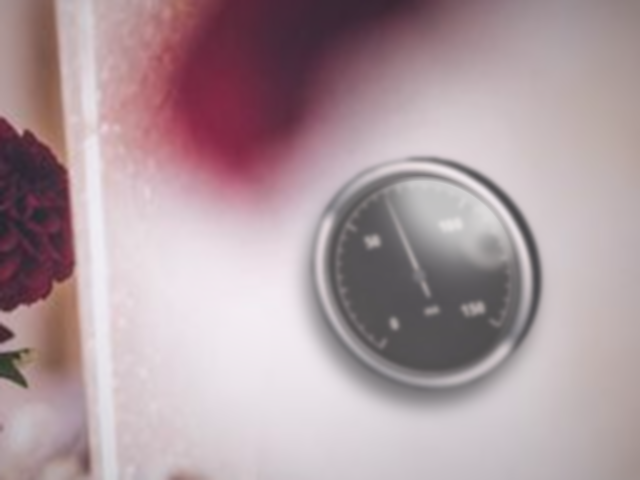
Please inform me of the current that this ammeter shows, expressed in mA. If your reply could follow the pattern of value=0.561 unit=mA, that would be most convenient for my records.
value=70 unit=mA
